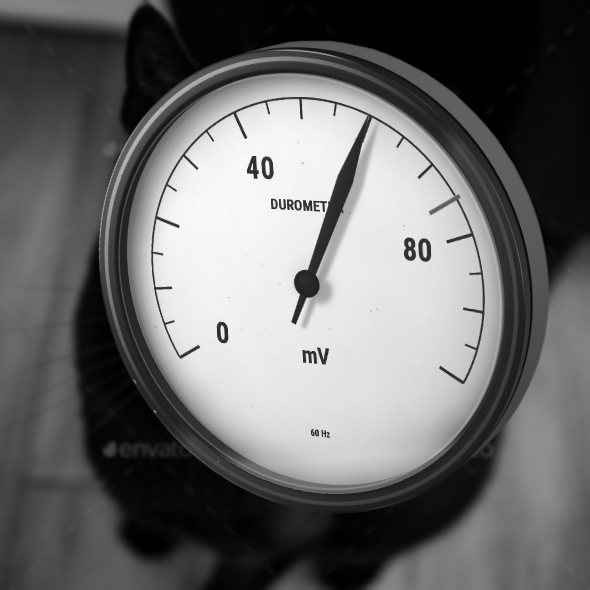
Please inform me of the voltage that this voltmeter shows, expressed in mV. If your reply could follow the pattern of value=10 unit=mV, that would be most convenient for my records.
value=60 unit=mV
